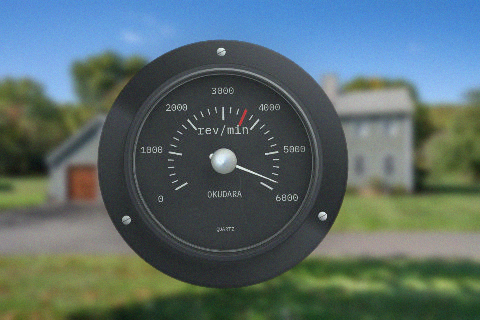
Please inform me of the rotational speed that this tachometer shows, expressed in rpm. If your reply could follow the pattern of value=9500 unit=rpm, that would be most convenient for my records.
value=5800 unit=rpm
